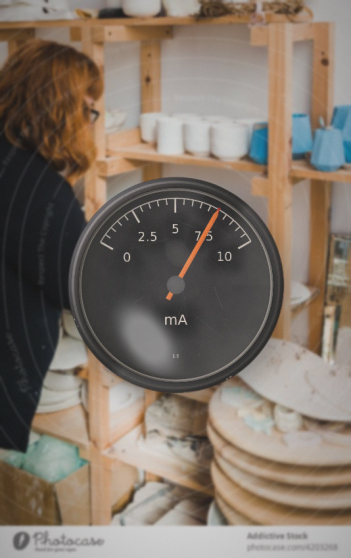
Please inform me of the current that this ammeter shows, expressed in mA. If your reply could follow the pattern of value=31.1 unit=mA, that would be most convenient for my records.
value=7.5 unit=mA
